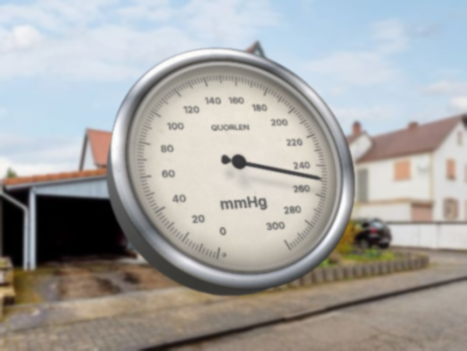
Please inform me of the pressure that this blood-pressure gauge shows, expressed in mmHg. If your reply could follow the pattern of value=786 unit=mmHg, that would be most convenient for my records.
value=250 unit=mmHg
